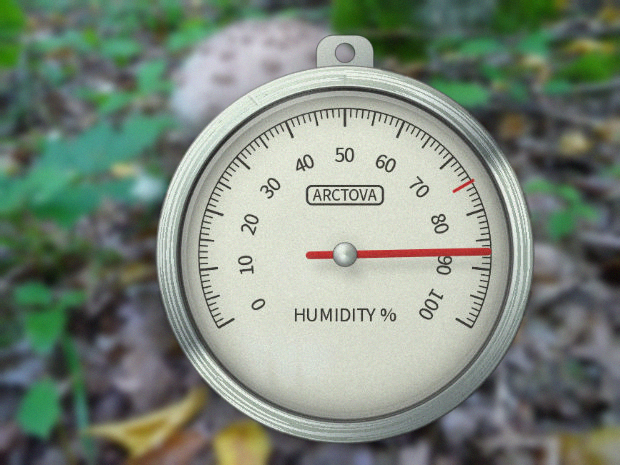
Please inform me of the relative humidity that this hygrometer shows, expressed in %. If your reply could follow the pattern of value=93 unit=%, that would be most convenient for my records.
value=87 unit=%
